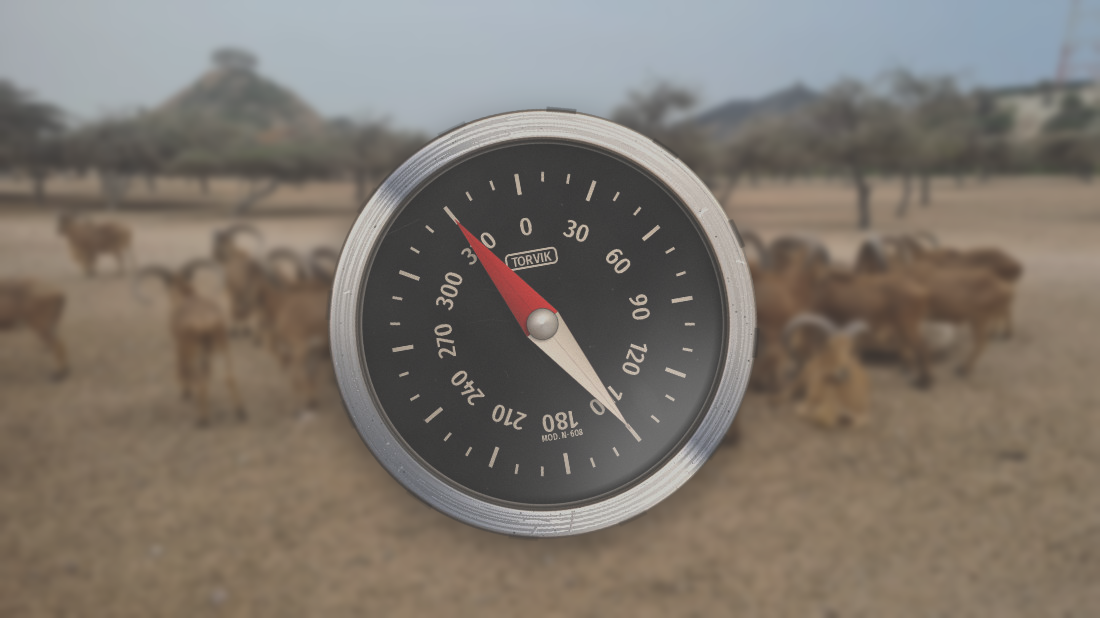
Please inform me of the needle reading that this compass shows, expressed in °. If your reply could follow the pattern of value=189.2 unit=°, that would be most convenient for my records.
value=330 unit=°
